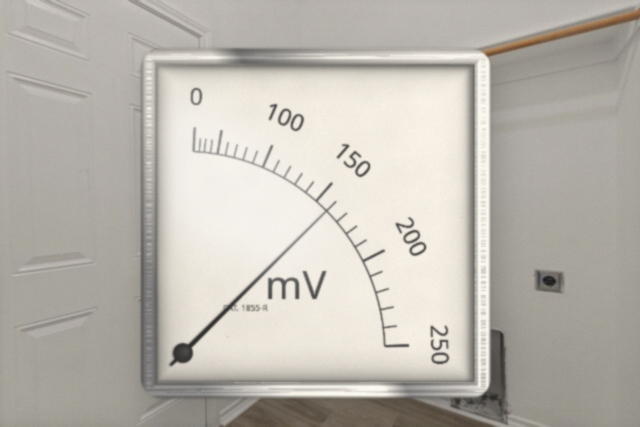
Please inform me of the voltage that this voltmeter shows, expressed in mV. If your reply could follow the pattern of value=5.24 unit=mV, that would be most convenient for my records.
value=160 unit=mV
